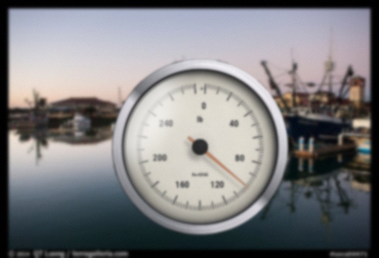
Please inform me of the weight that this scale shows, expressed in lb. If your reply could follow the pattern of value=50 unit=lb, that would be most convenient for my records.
value=100 unit=lb
